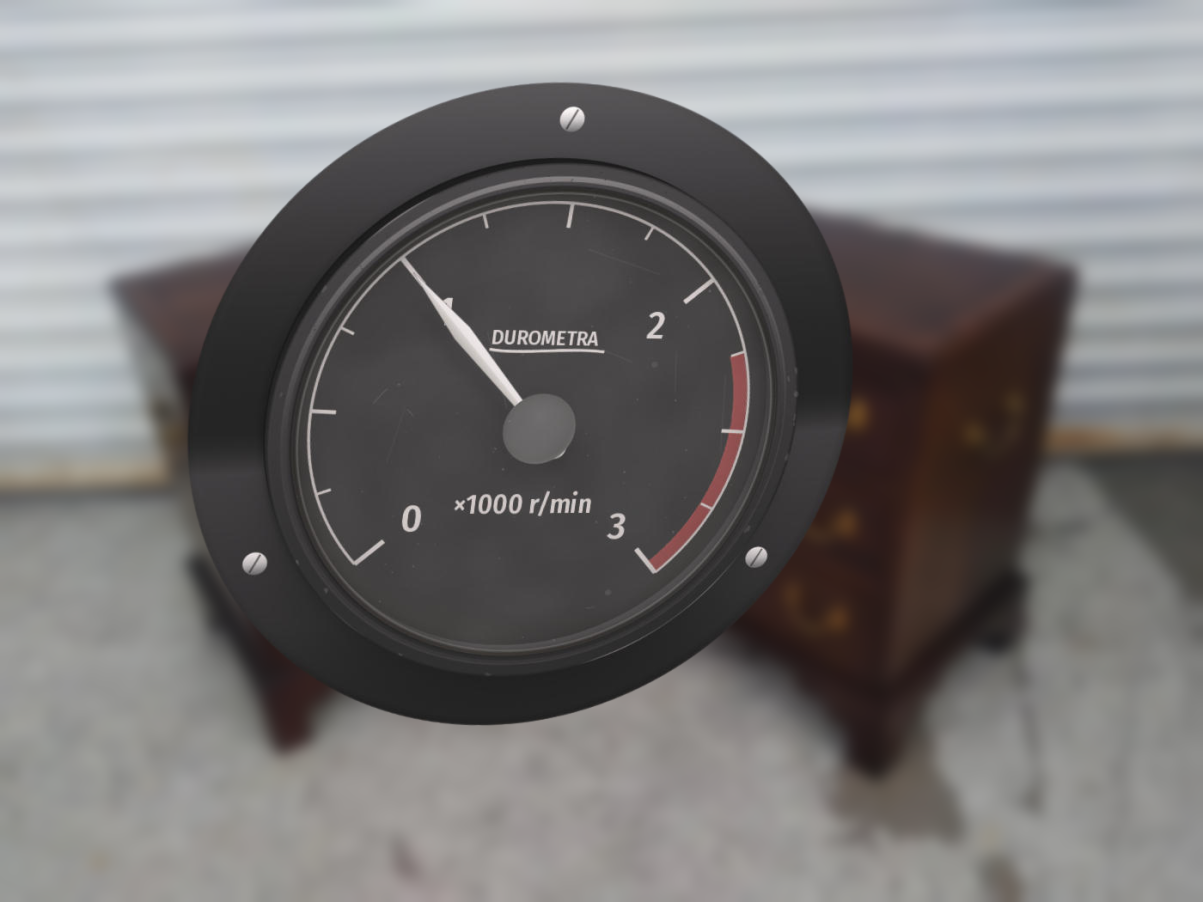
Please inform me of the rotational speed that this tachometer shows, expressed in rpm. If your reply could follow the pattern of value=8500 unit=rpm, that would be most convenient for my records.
value=1000 unit=rpm
